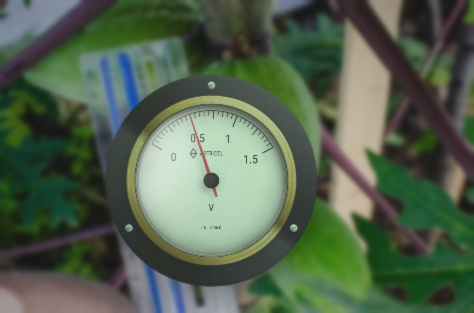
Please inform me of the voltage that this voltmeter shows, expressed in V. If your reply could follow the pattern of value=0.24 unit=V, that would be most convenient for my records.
value=0.5 unit=V
